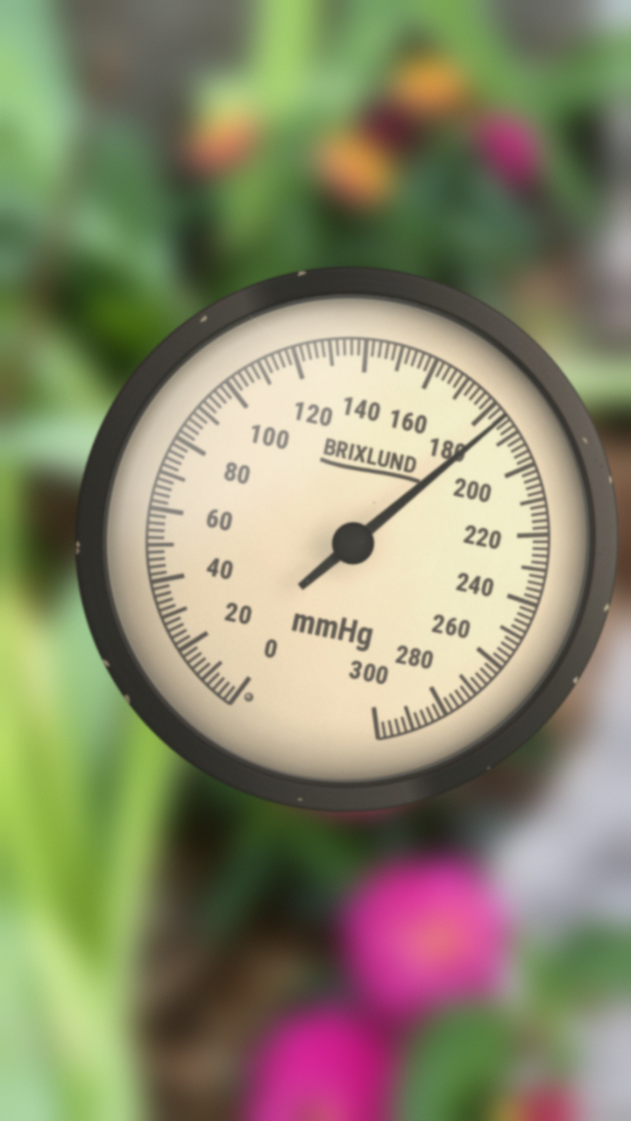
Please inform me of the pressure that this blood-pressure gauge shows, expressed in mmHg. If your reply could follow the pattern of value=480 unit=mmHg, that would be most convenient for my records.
value=184 unit=mmHg
